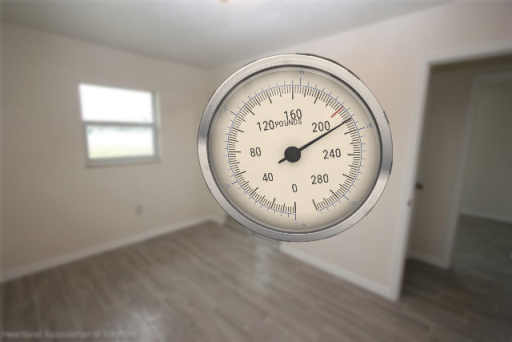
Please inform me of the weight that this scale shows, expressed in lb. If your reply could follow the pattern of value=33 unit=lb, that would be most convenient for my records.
value=210 unit=lb
